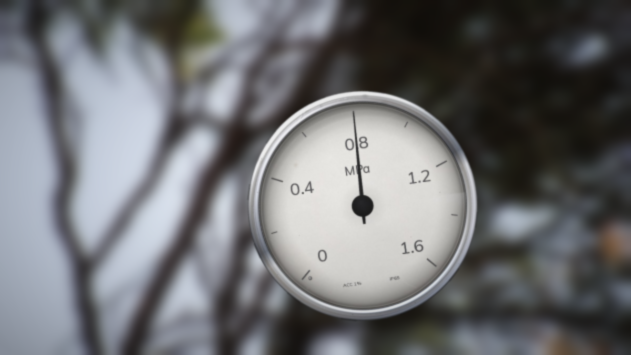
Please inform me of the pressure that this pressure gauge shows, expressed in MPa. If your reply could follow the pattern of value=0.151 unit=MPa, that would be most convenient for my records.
value=0.8 unit=MPa
